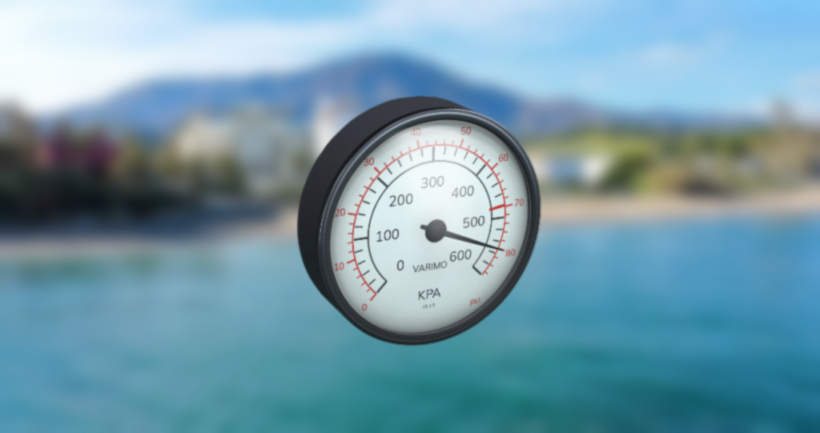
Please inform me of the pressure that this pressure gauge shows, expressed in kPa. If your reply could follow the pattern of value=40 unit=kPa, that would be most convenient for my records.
value=550 unit=kPa
